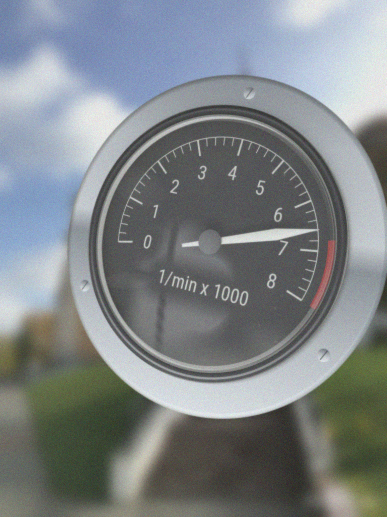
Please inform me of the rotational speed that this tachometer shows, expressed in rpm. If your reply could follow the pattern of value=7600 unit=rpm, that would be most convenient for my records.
value=6600 unit=rpm
